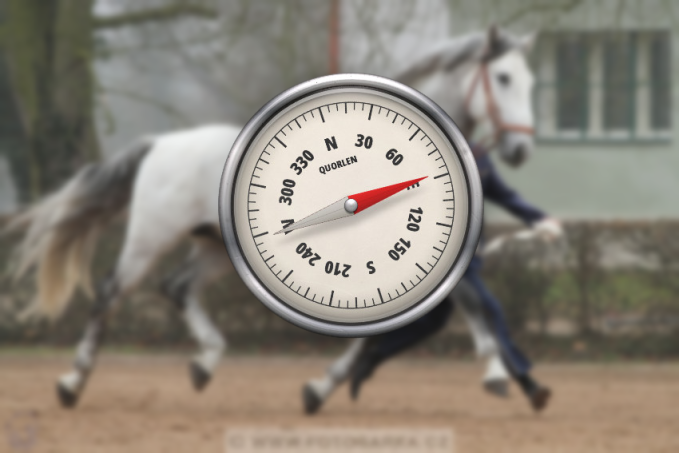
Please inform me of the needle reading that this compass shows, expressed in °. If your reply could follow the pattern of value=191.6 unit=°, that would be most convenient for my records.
value=87.5 unit=°
